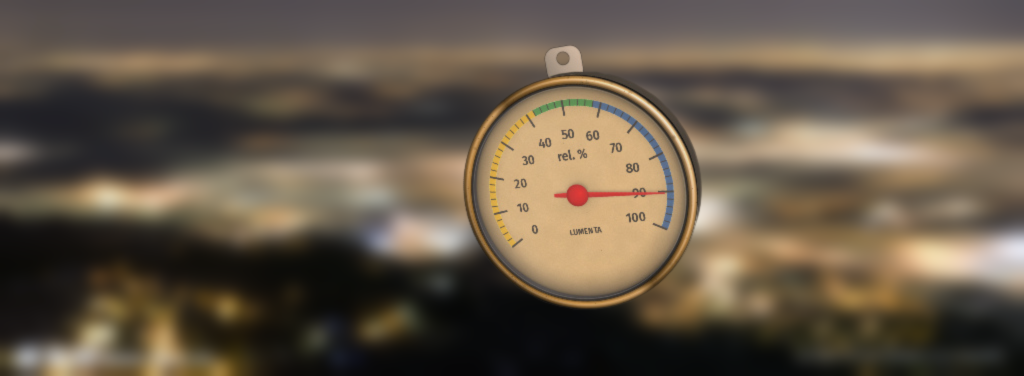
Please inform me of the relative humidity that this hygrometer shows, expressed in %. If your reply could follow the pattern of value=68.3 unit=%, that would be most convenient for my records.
value=90 unit=%
